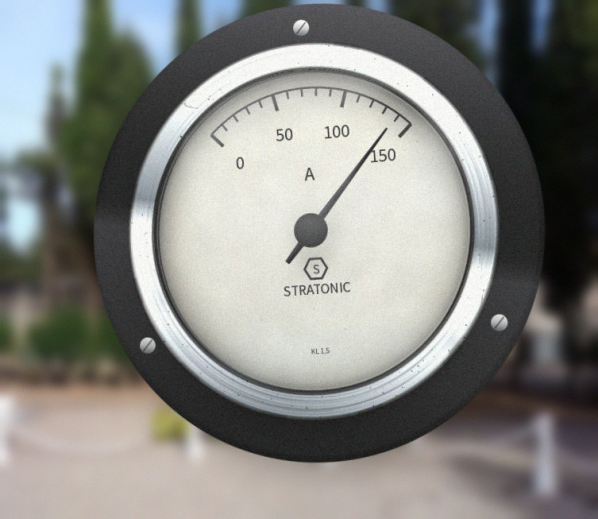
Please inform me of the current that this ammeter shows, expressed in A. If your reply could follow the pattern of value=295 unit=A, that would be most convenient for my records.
value=140 unit=A
